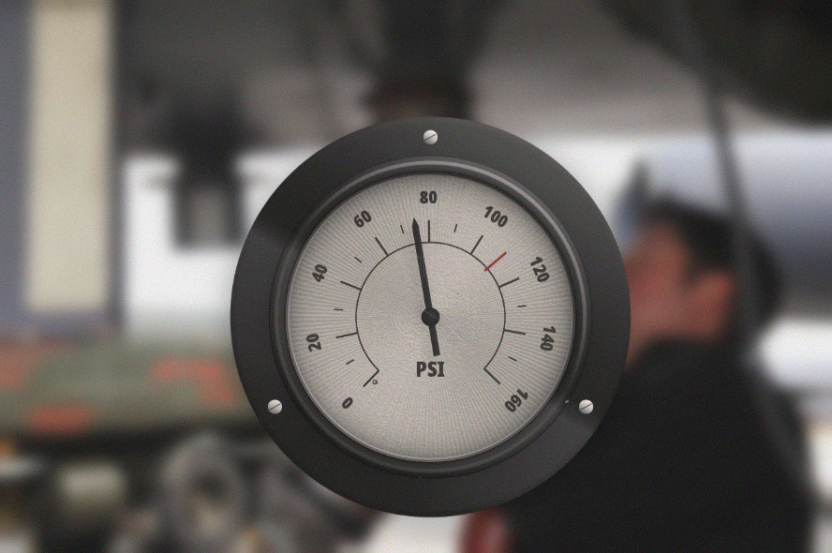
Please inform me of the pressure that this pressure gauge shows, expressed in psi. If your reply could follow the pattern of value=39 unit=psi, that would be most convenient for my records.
value=75 unit=psi
